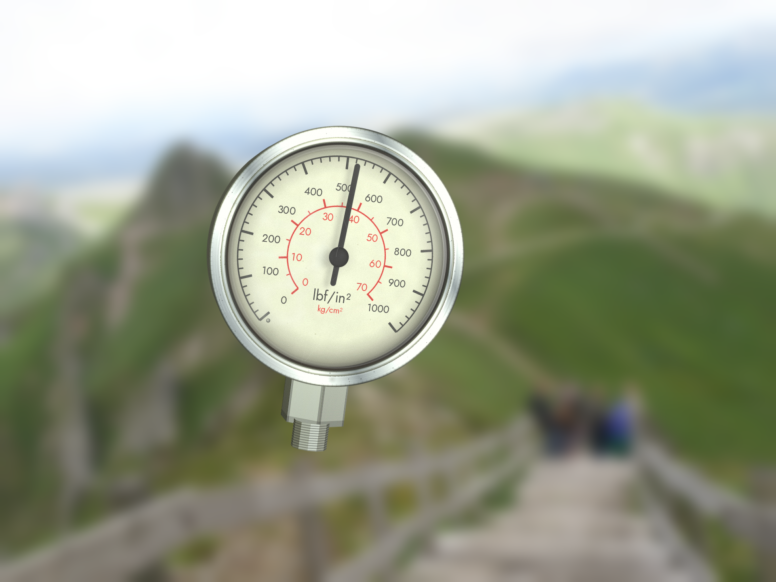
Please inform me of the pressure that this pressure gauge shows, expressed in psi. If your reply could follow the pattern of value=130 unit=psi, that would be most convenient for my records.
value=520 unit=psi
